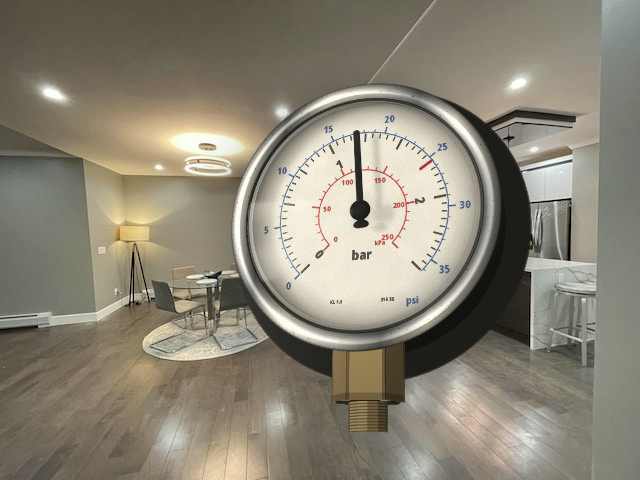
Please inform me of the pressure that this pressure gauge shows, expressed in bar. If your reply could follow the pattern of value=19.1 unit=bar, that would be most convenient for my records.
value=1.2 unit=bar
